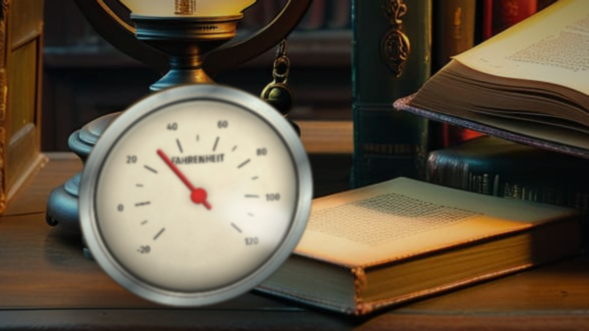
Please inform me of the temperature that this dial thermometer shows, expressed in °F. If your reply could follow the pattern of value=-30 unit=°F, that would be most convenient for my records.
value=30 unit=°F
